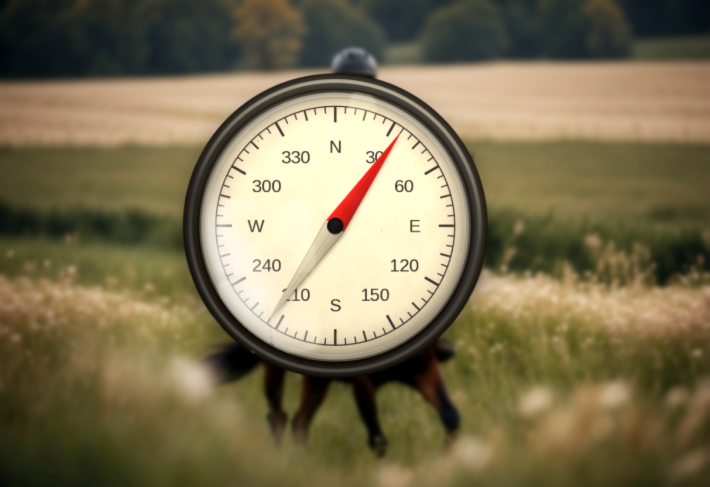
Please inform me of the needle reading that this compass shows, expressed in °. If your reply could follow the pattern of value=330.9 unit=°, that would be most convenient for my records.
value=35 unit=°
